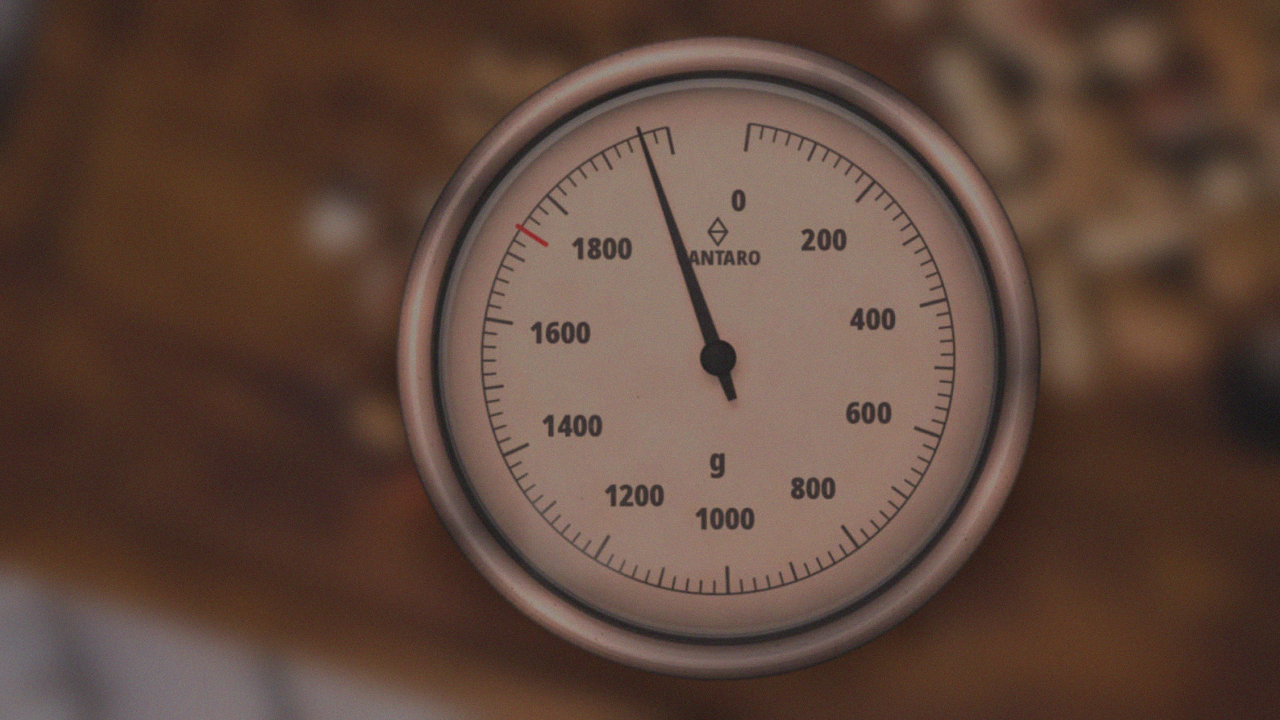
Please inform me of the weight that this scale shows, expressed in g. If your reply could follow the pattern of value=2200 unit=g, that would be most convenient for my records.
value=1960 unit=g
